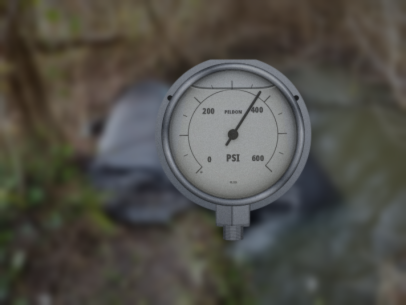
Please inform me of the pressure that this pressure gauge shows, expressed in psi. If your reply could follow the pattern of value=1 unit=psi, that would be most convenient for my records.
value=375 unit=psi
